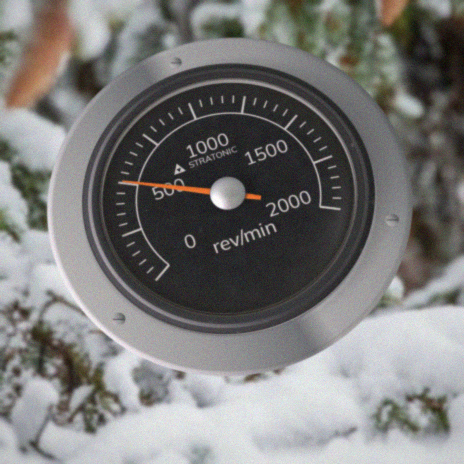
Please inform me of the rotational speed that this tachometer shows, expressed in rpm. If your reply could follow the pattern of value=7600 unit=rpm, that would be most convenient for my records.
value=500 unit=rpm
